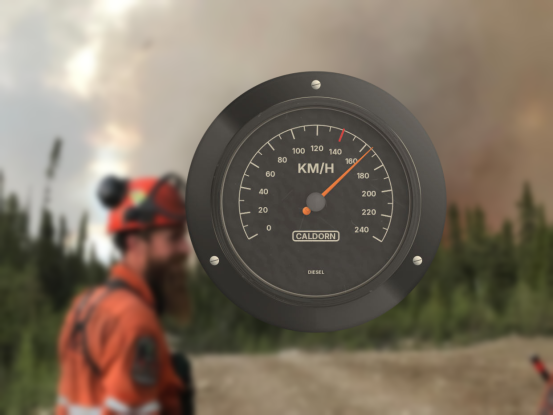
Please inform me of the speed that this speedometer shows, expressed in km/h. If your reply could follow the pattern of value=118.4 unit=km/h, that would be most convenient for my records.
value=165 unit=km/h
